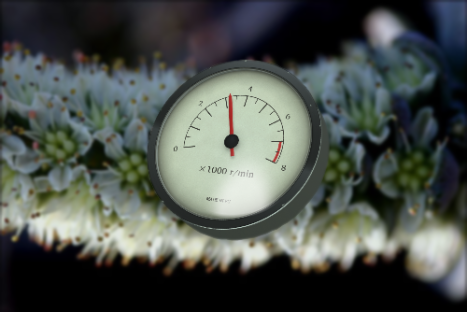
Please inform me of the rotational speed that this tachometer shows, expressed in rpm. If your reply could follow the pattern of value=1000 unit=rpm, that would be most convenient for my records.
value=3250 unit=rpm
